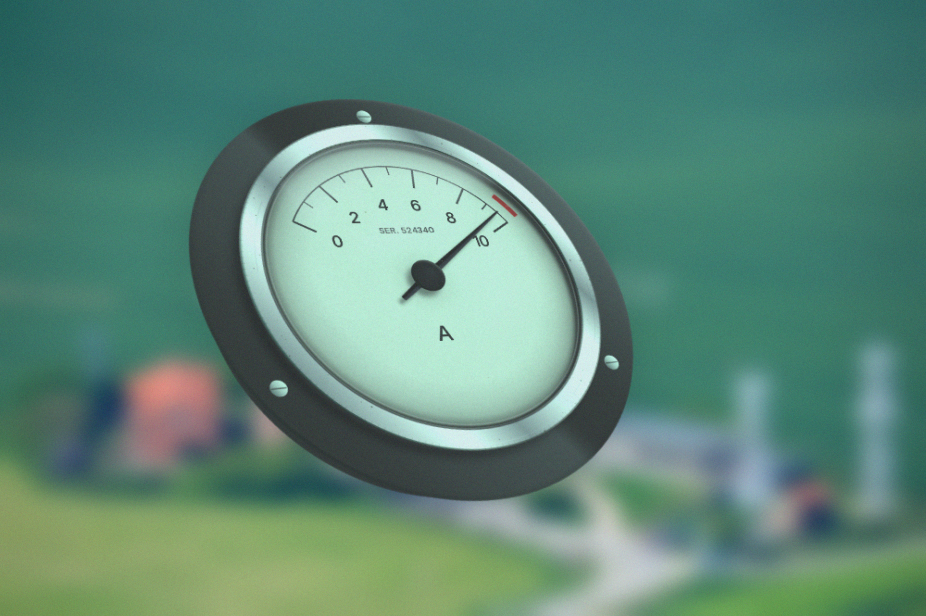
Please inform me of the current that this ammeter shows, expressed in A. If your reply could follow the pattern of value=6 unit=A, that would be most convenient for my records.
value=9.5 unit=A
